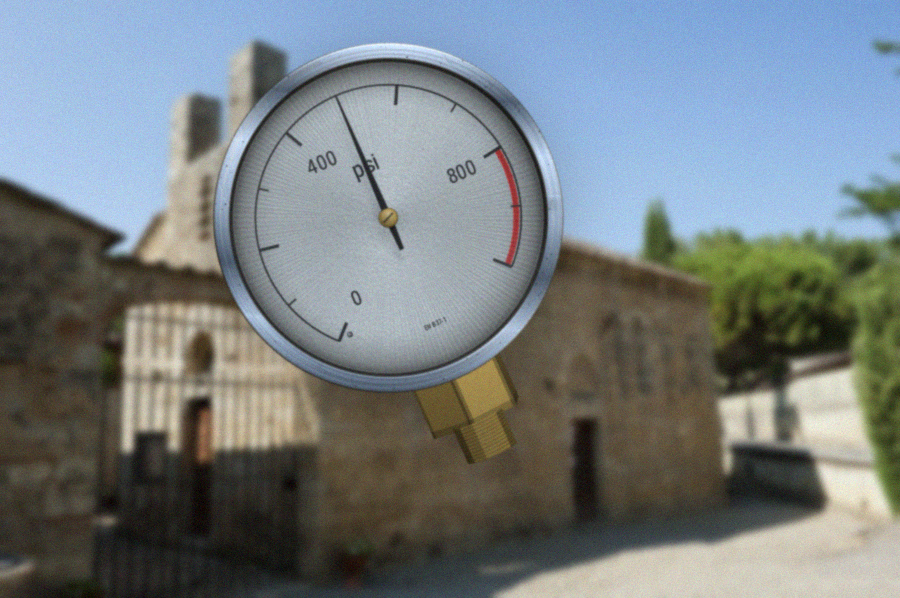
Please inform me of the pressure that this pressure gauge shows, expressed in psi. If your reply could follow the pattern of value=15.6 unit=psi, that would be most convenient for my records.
value=500 unit=psi
